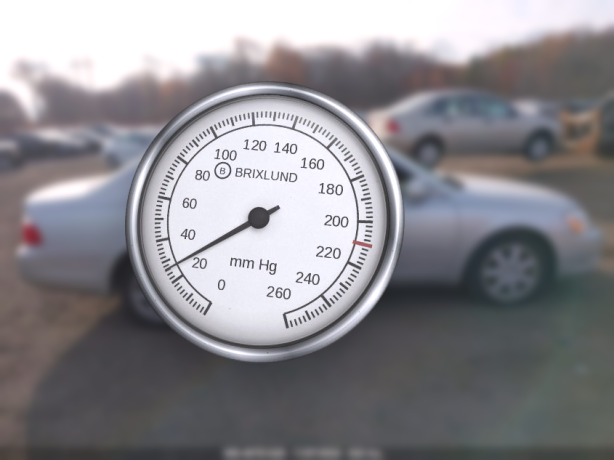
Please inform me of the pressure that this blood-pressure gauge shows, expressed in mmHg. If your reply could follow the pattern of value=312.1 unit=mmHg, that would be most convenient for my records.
value=26 unit=mmHg
